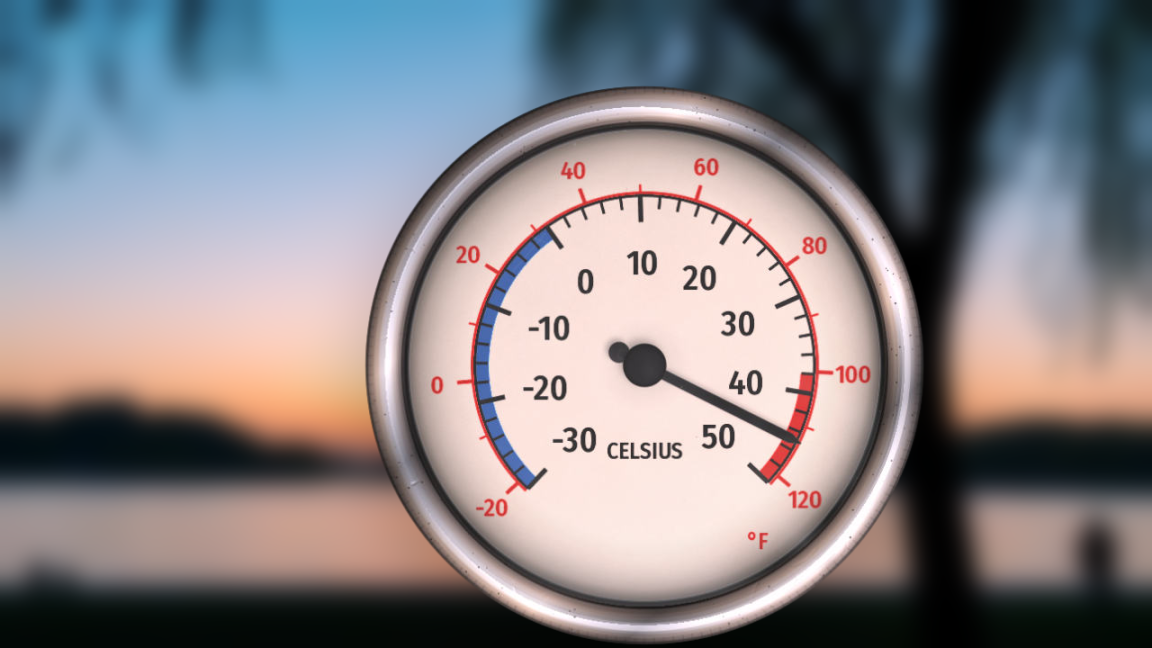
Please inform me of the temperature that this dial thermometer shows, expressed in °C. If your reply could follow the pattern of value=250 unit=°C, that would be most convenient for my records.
value=45 unit=°C
